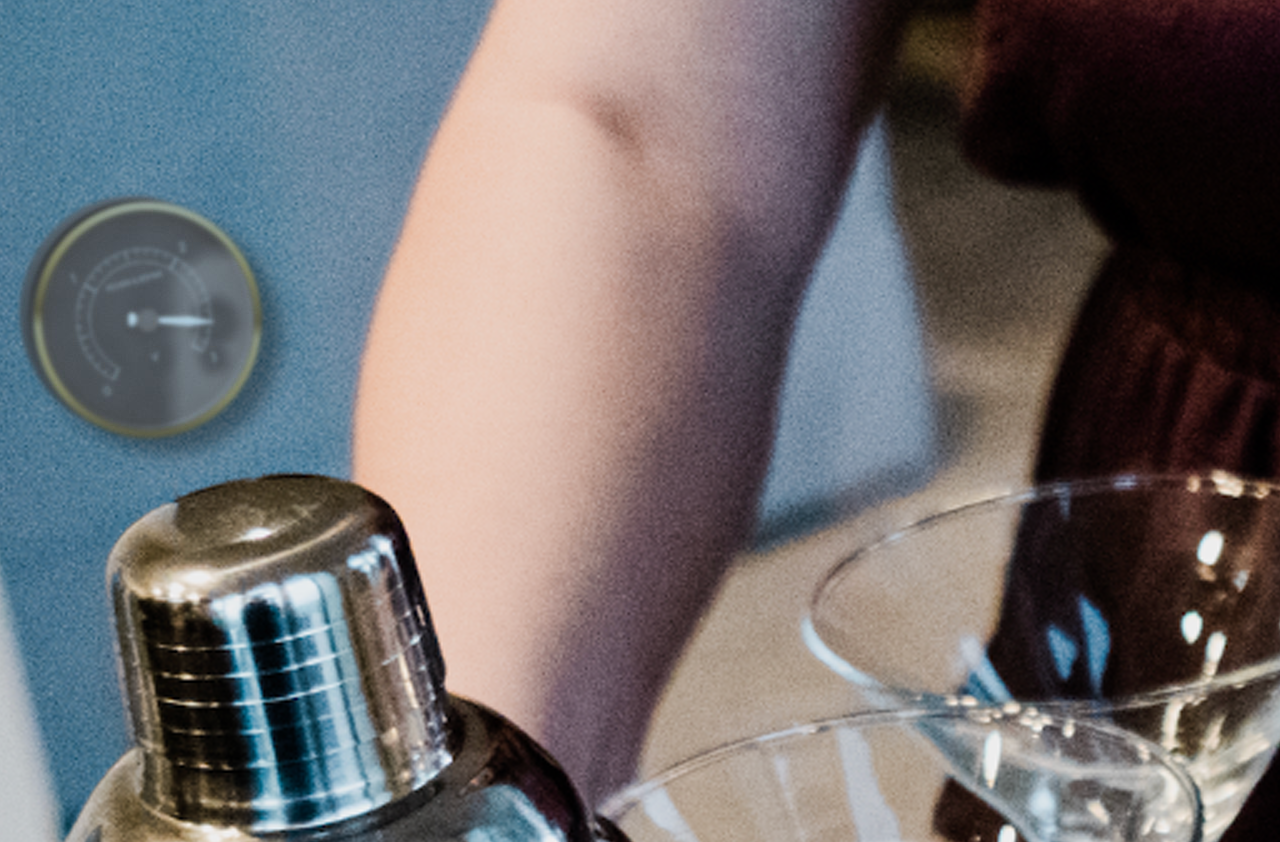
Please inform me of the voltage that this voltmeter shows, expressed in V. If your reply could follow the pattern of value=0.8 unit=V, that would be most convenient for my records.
value=2.7 unit=V
